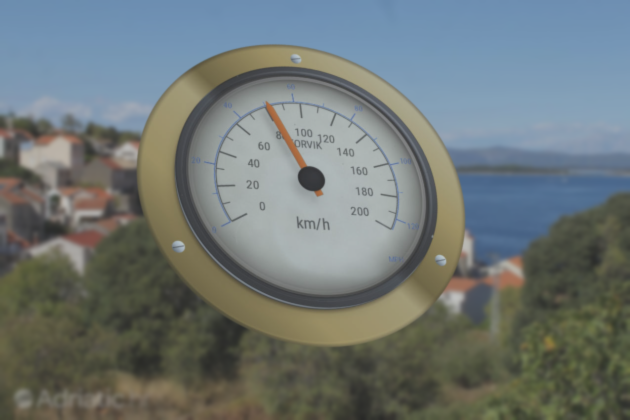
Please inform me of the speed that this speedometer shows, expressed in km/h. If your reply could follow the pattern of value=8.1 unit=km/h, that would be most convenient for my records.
value=80 unit=km/h
